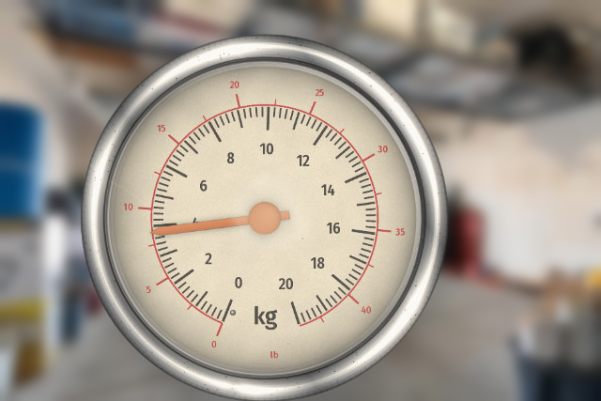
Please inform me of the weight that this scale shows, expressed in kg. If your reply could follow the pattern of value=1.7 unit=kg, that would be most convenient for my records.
value=3.8 unit=kg
